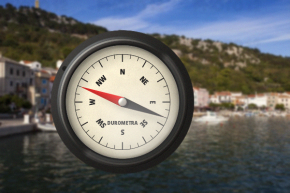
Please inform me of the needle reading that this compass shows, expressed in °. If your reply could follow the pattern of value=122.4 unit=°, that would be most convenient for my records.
value=290 unit=°
